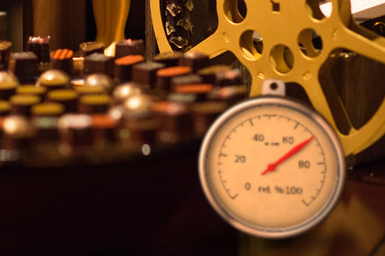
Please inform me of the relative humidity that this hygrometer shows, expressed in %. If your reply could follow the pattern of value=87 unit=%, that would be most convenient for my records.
value=68 unit=%
